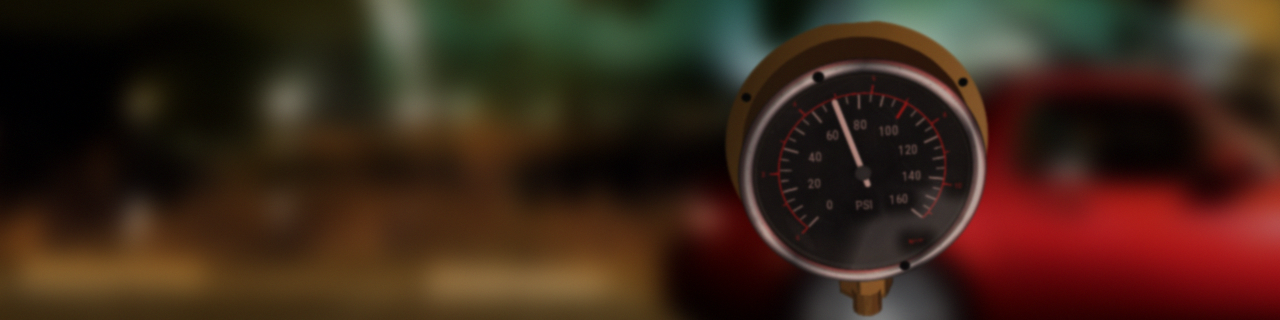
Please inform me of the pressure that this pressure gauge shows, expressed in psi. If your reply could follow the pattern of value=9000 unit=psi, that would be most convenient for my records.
value=70 unit=psi
